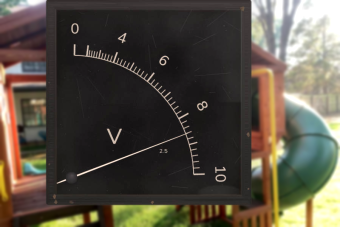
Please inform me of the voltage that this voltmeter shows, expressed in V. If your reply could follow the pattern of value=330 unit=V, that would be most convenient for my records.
value=8.6 unit=V
